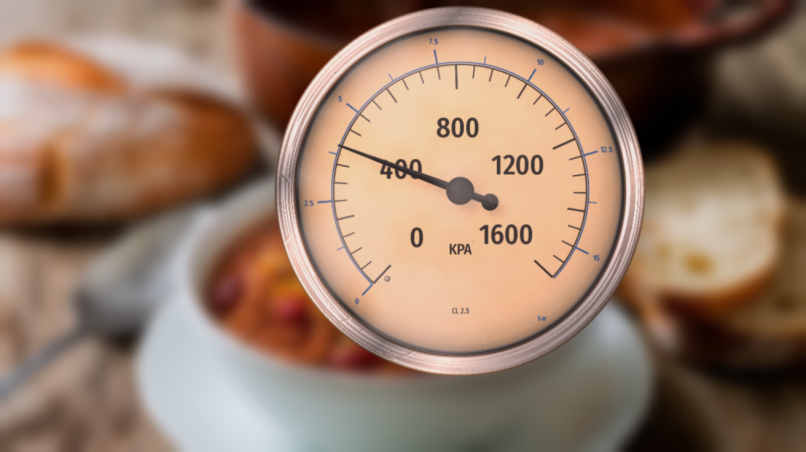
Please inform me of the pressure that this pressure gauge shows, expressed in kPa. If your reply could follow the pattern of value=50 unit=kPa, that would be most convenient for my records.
value=400 unit=kPa
